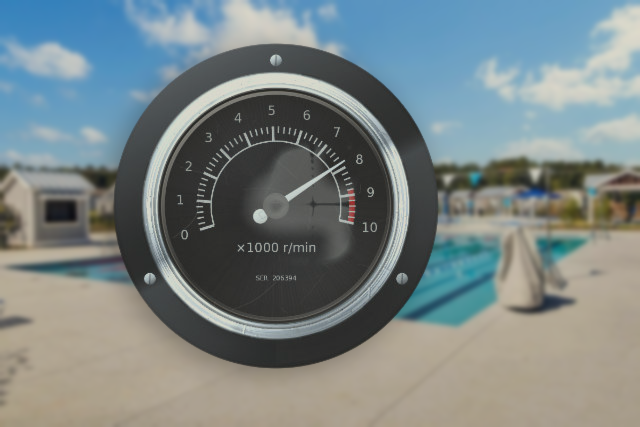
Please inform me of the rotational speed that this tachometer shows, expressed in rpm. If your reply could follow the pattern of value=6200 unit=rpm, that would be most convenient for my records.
value=7800 unit=rpm
